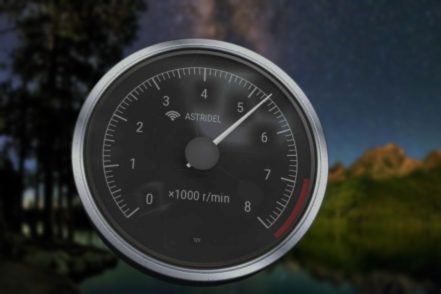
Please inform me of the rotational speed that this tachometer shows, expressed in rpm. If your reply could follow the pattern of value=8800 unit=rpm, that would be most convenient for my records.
value=5300 unit=rpm
